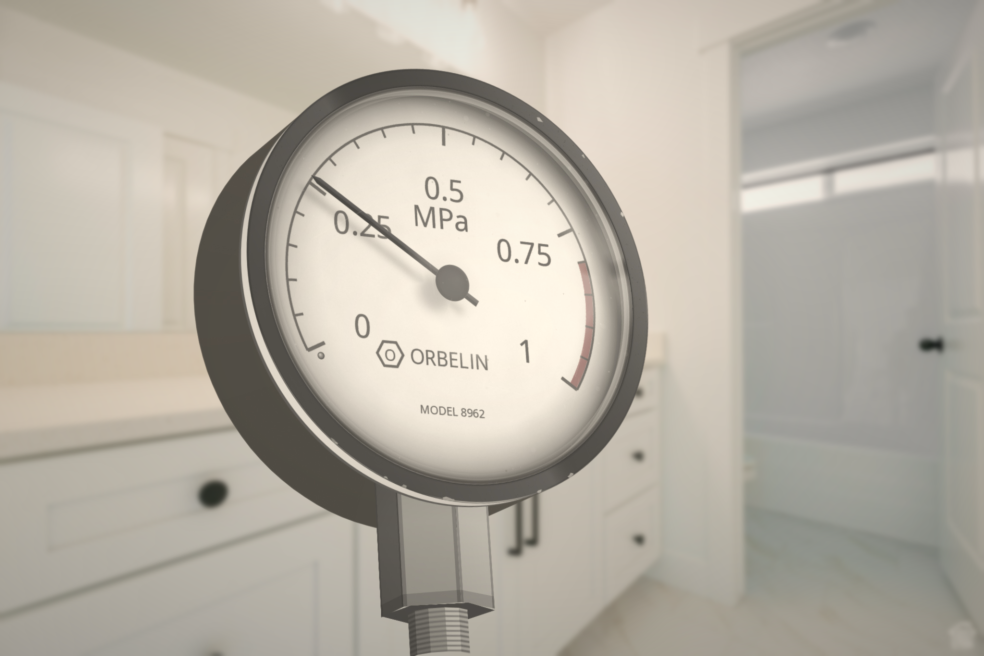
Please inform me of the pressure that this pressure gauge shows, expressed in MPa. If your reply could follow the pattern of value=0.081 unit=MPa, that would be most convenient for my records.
value=0.25 unit=MPa
